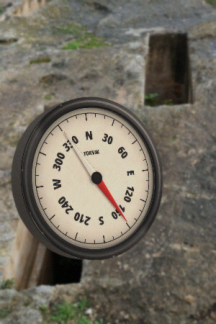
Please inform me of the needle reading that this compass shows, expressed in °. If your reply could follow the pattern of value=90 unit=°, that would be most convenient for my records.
value=150 unit=°
